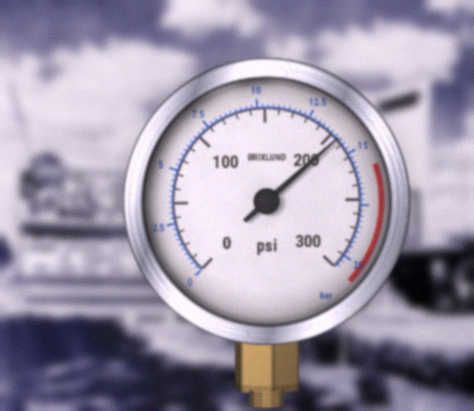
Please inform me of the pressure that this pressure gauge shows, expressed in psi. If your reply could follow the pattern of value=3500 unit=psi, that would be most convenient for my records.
value=205 unit=psi
